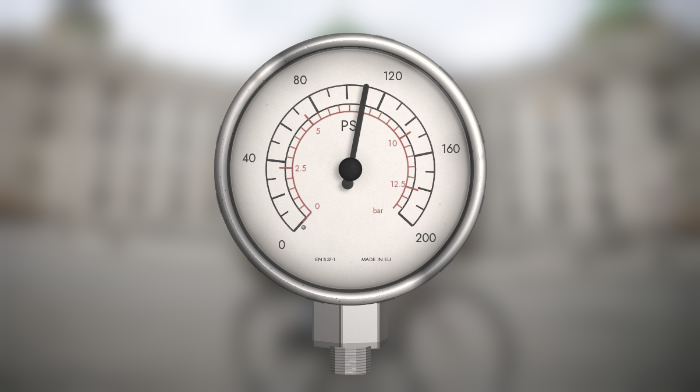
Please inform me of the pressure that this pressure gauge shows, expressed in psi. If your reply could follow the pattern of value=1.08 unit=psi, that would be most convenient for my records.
value=110 unit=psi
